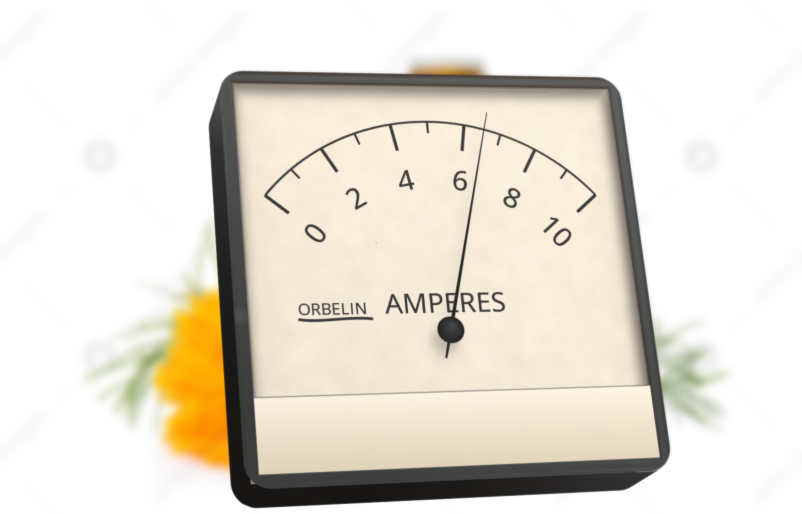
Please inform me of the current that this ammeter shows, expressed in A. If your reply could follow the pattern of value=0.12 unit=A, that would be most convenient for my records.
value=6.5 unit=A
